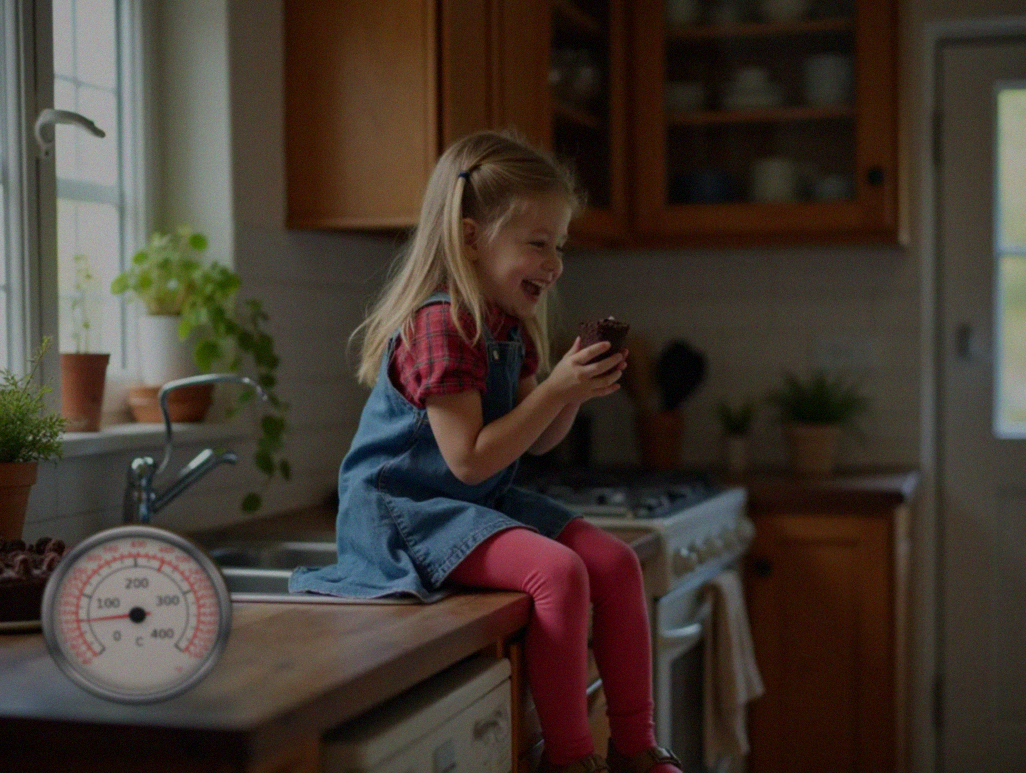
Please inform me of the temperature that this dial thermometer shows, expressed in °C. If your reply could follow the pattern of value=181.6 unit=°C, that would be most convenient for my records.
value=60 unit=°C
